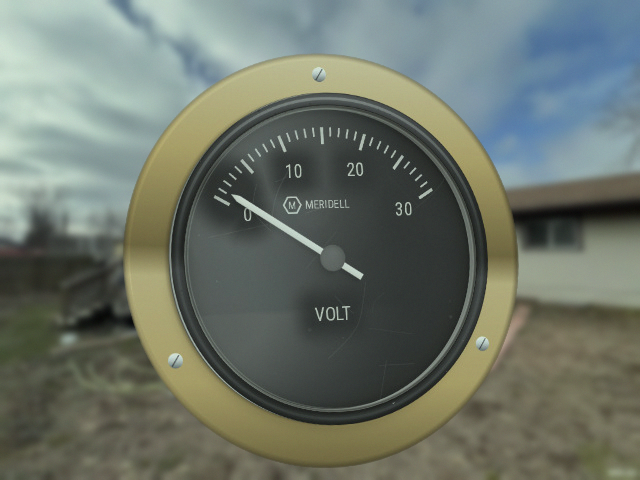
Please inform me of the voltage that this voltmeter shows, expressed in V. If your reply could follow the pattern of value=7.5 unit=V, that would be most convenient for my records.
value=1 unit=V
